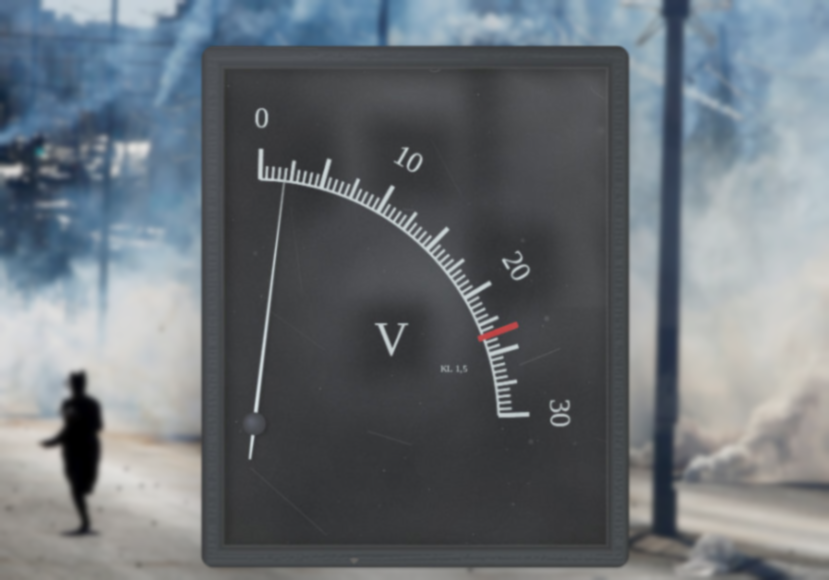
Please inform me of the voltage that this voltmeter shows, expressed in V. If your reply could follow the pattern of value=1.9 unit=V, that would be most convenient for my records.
value=2 unit=V
